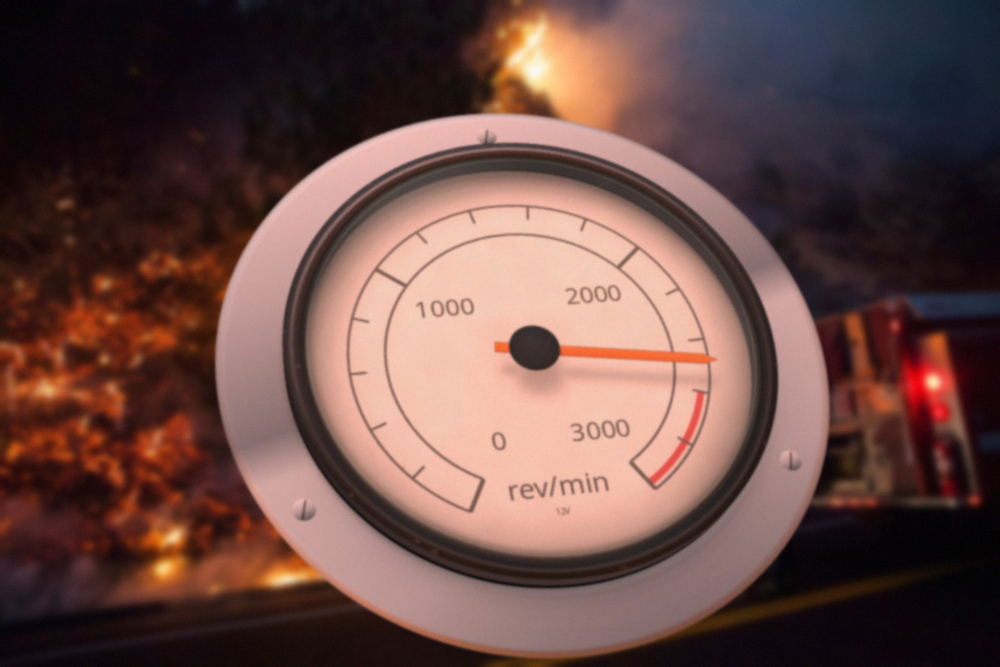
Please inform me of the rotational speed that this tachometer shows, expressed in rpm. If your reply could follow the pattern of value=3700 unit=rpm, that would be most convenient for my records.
value=2500 unit=rpm
